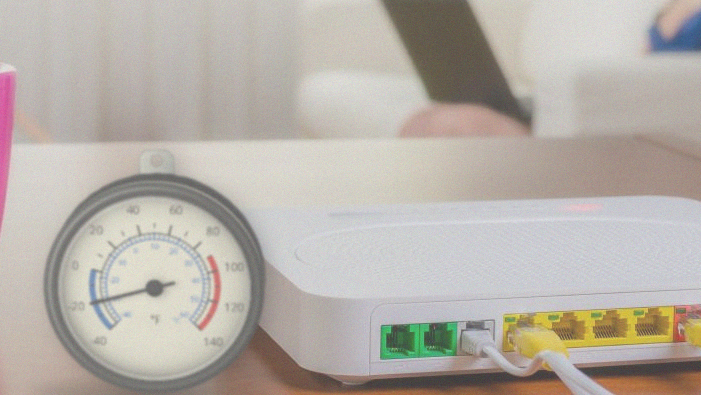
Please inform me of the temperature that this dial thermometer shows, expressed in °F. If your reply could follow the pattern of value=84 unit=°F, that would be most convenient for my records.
value=-20 unit=°F
